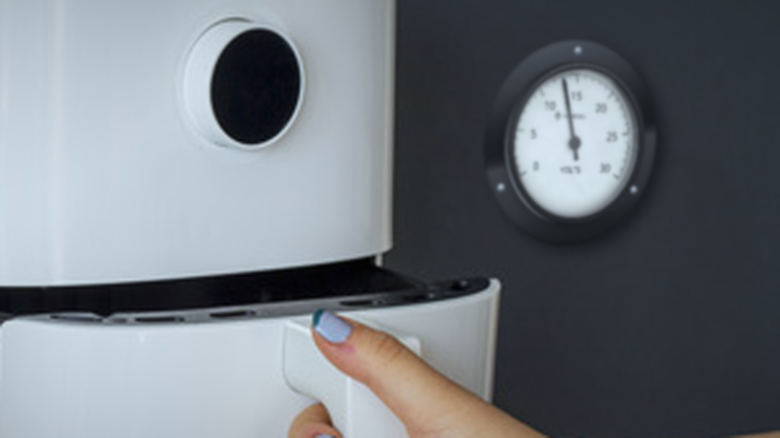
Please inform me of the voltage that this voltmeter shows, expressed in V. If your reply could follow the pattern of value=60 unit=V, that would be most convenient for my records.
value=13 unit=V
